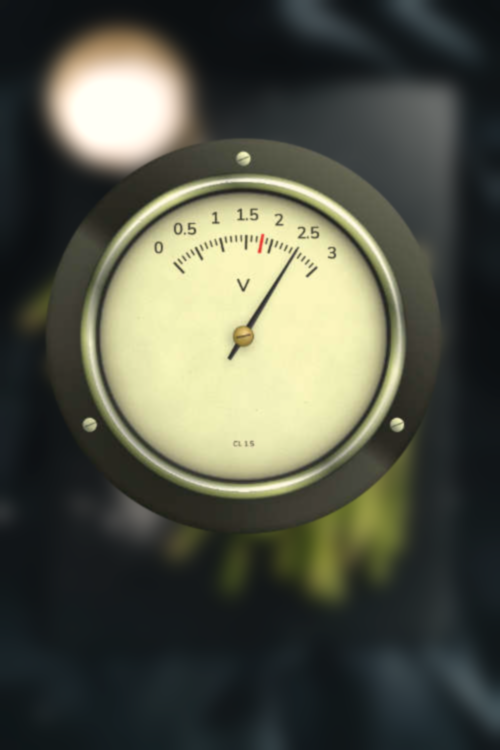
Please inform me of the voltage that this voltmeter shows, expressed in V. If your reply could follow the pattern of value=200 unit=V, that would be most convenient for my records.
value=2.5 unit=V
